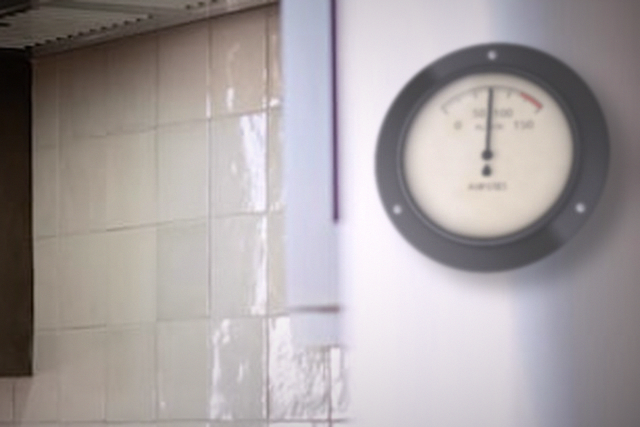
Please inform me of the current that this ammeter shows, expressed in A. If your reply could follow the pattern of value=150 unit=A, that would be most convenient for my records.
value=75 unit=A
